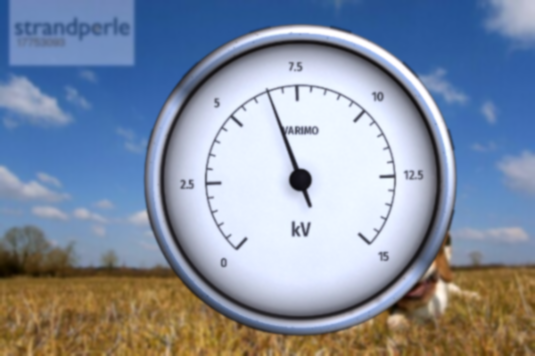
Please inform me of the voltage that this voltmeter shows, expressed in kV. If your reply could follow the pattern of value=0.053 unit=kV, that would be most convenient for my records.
value=6.5 unit=kV
